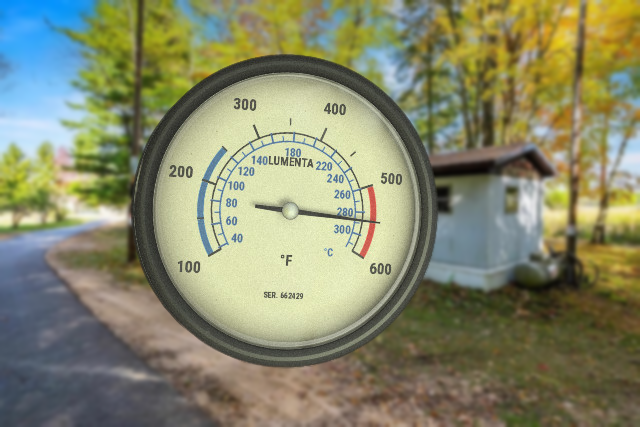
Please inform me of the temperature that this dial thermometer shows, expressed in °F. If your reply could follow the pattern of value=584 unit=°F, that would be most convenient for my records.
value=550 unit=°F
